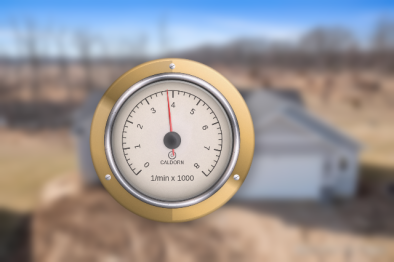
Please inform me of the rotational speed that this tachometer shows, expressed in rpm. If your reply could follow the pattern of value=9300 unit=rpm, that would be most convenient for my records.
value=3800 unit=rpm
